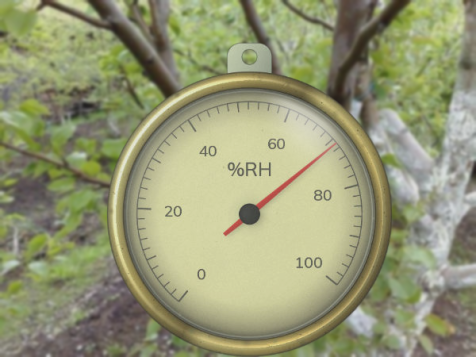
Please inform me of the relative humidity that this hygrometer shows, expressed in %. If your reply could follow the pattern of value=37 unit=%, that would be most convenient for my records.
value=71 unit=%
